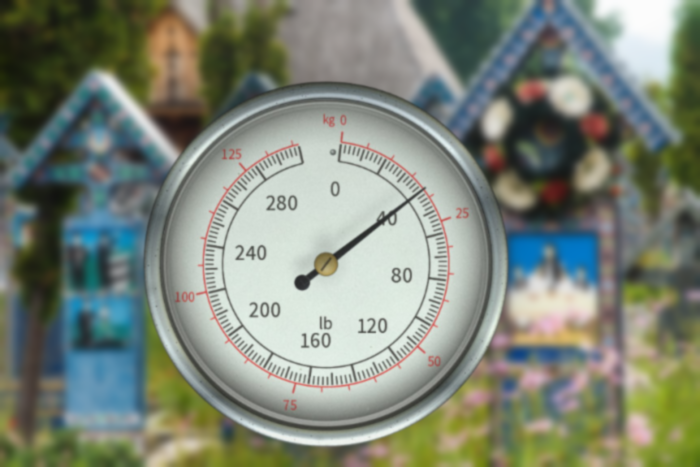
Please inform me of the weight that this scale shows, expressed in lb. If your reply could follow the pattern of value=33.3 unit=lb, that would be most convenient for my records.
value=40 unit=lb
